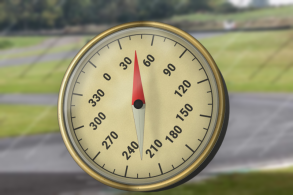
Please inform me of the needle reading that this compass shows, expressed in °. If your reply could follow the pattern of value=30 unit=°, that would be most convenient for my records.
value=45 unit=°
